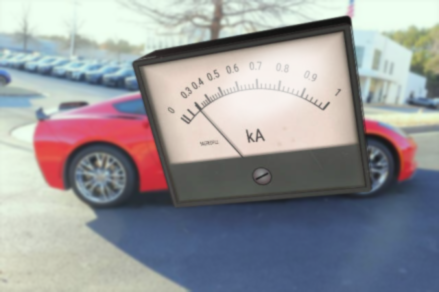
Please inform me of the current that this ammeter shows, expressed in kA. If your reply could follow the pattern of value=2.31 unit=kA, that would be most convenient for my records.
value=0.3 unit=kA
